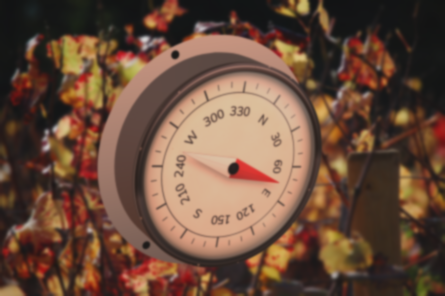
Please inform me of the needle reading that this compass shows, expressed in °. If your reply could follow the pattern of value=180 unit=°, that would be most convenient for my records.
value=75 unit=°
